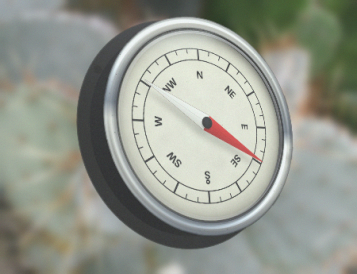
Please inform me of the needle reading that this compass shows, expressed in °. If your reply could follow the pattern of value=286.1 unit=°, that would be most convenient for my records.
value=120 unit=°
